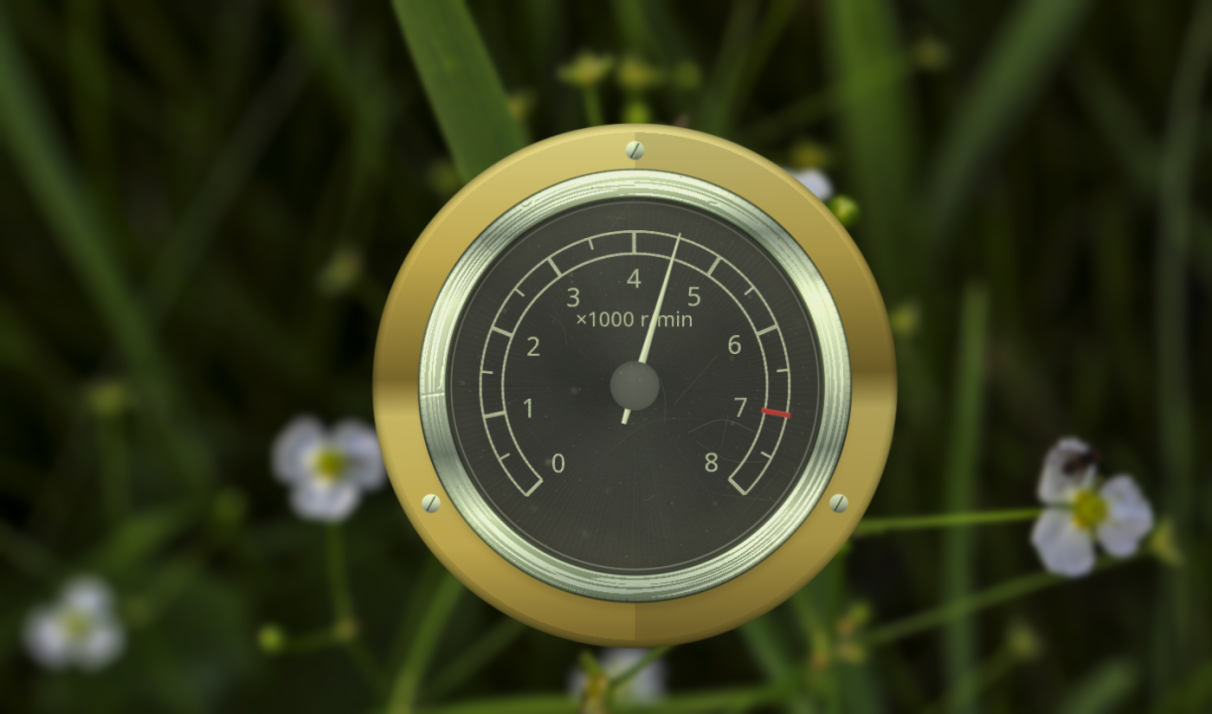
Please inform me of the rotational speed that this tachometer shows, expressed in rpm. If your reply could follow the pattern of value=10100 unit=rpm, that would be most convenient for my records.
value=4500 unit=rpm
